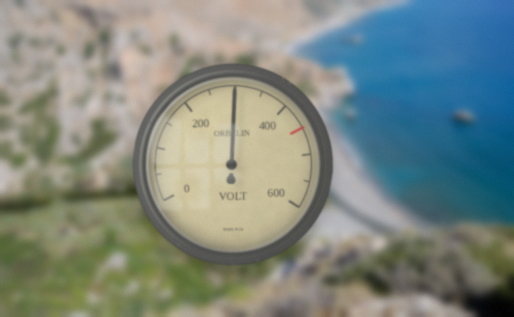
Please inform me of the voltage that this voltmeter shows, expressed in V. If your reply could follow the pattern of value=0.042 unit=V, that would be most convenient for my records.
value=300 unit=V
